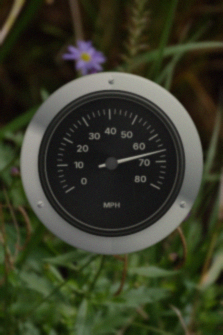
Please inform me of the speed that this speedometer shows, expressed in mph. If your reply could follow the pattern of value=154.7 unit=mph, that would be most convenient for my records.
value=66 unit=mph
